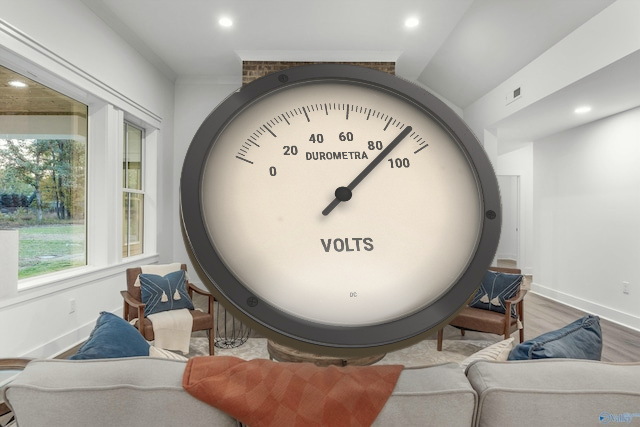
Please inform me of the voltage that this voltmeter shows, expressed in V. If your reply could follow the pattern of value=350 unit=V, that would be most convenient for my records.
value=90 unit=V
